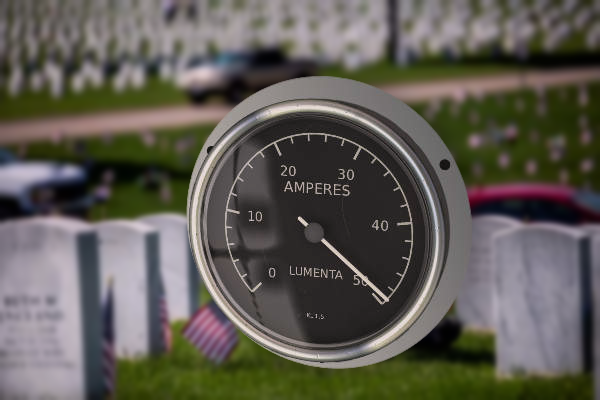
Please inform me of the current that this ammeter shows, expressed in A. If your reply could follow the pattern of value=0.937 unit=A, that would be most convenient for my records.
value=49 unit=A
